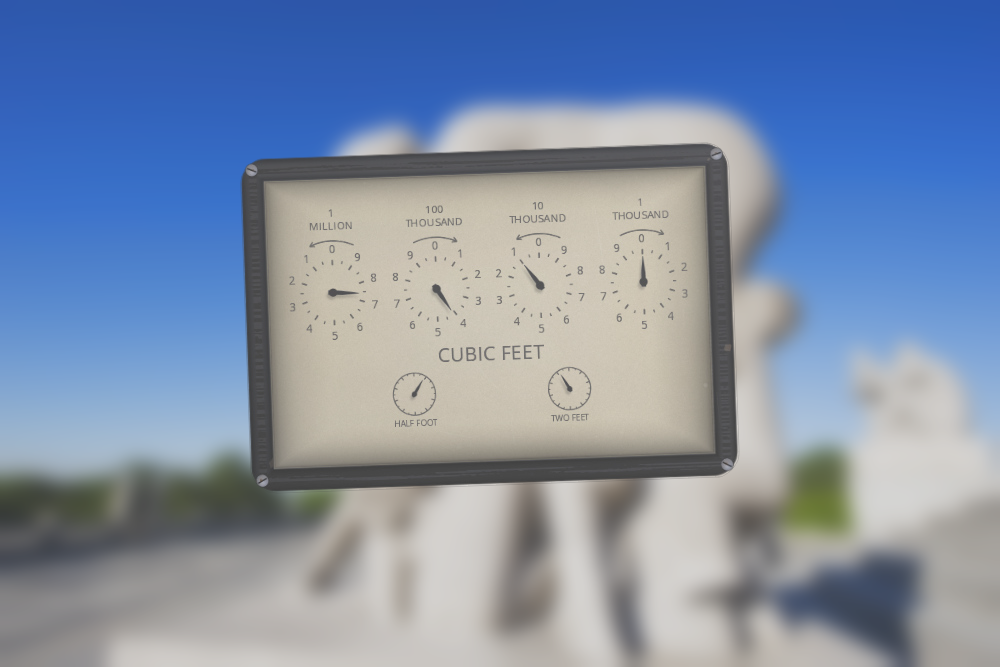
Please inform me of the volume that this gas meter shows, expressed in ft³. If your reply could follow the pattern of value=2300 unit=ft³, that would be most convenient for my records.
value=741000 unit=ft³
